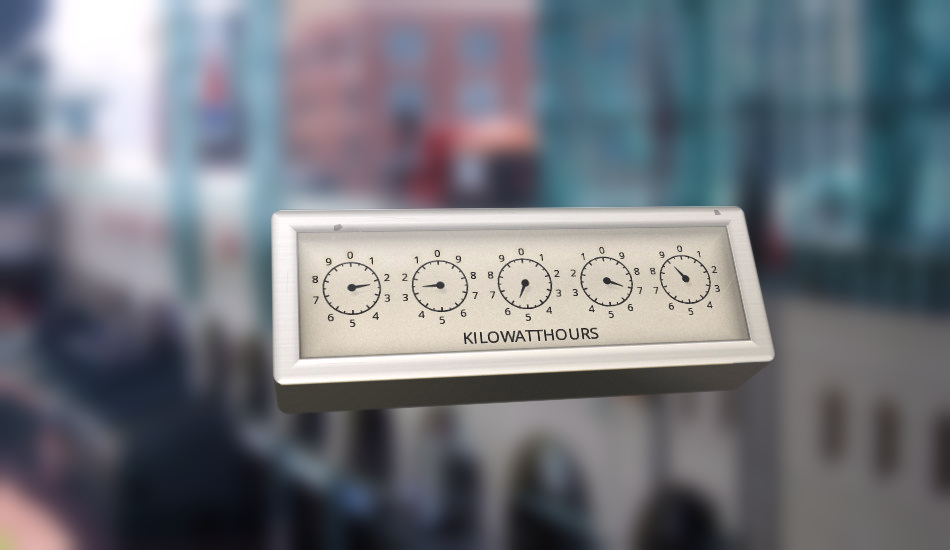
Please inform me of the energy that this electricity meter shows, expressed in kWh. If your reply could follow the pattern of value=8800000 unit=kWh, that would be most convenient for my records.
value=22569 unit=kWh
